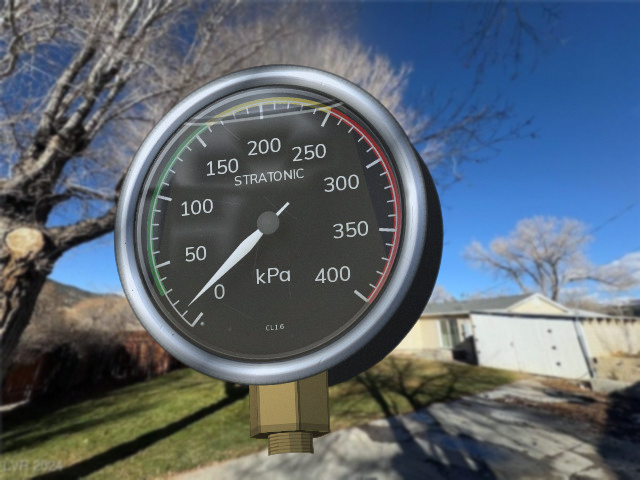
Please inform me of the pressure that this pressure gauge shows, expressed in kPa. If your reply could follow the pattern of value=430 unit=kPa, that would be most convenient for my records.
value=10 unit=kPa
